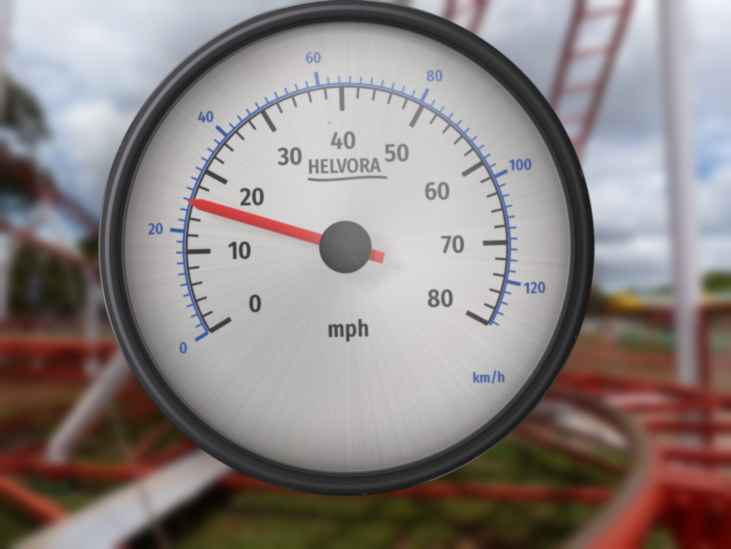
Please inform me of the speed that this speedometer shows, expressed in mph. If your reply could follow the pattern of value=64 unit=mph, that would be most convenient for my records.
value=16 unit=mph
